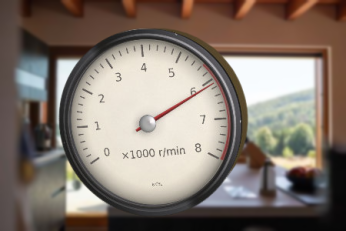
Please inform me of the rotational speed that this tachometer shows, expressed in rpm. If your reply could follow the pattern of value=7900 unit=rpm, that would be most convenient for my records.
value=6100 unit=rpm
